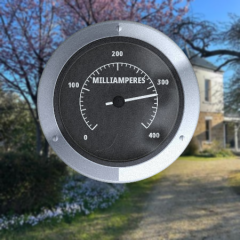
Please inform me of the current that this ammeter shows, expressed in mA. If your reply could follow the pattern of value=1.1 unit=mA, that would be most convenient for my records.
value=320 unit=mA
